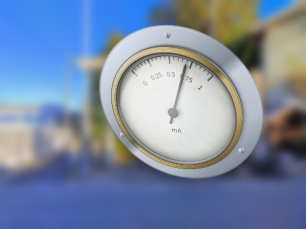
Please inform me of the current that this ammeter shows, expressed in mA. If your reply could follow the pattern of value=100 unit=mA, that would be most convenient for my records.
value=0.7 unit=mA
